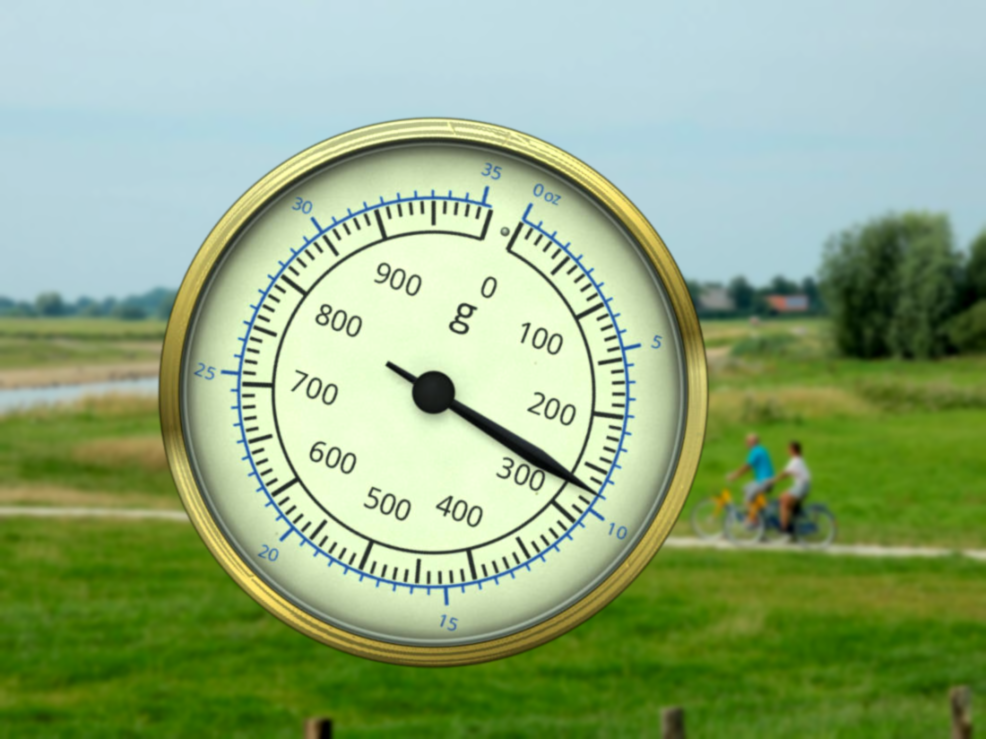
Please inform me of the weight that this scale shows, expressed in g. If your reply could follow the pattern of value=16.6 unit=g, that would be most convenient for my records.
value=270 unit=g
